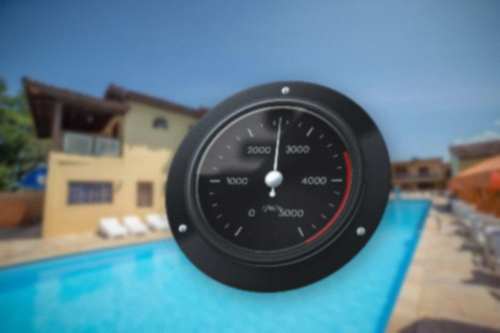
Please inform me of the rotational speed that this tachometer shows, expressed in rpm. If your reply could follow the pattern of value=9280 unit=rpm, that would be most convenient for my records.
value=2500 unit=rpm
